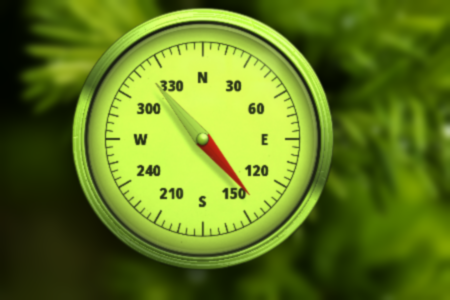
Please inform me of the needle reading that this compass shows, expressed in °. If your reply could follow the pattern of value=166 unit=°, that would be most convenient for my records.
value=140 unit=°
